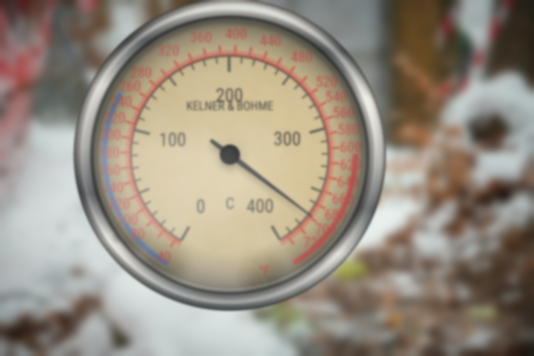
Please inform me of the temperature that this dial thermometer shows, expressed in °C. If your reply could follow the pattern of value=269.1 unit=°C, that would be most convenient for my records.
value=370 unit=°C
